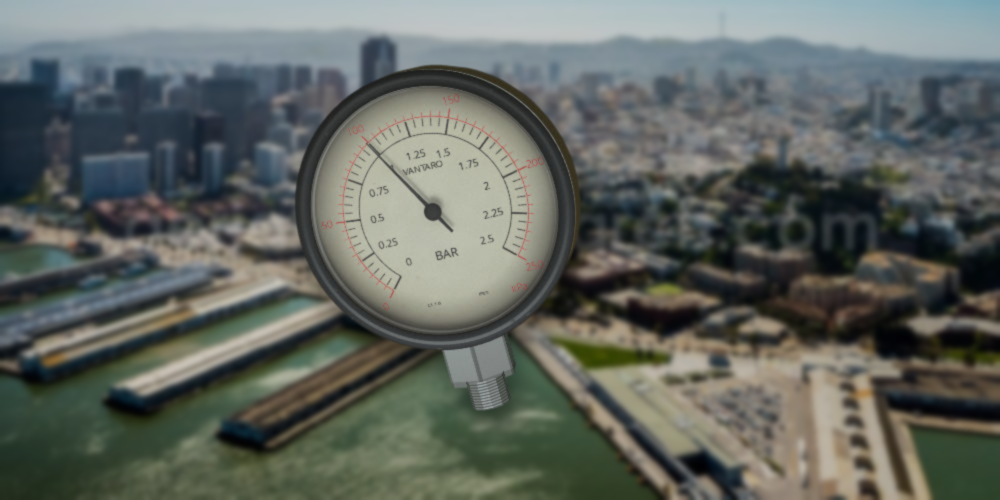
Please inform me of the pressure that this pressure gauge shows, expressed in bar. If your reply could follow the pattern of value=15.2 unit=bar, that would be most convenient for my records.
value=1 unit=bar
